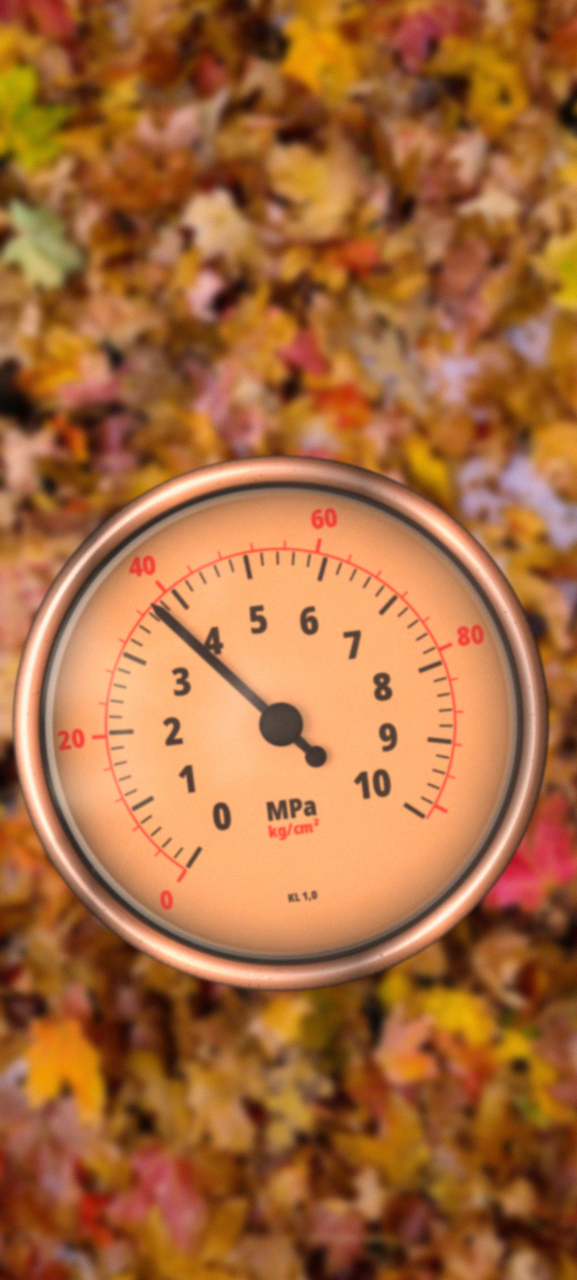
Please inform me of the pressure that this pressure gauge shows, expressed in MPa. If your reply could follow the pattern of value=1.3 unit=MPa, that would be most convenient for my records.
value=3.7 unit=MPa
